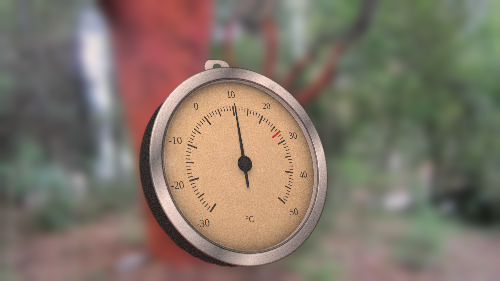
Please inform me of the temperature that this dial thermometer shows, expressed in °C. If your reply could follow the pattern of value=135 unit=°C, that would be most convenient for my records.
value=10 unit=°C
